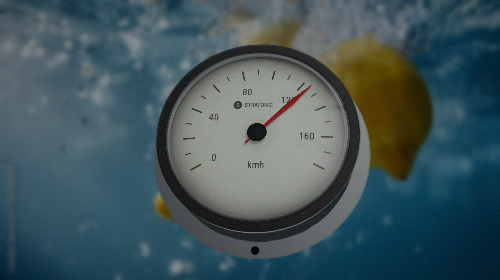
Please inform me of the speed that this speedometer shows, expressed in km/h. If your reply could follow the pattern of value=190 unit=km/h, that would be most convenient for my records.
value=125 unit=km/h
